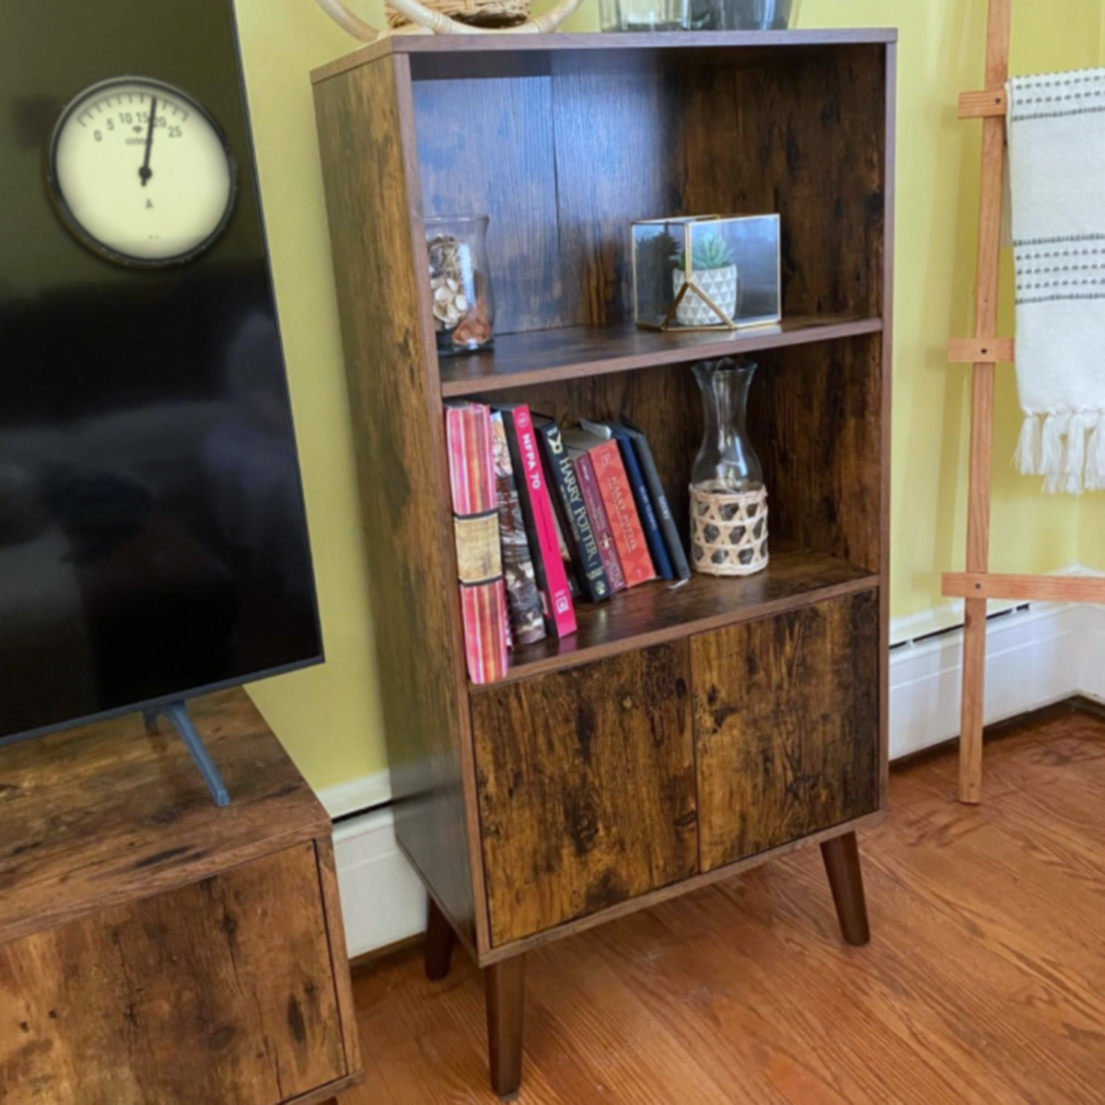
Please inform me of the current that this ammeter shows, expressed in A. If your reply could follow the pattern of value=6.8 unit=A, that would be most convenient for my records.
value=17.5 unit=A
